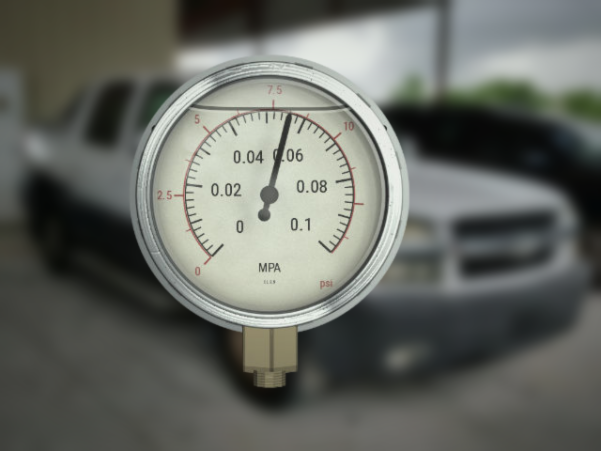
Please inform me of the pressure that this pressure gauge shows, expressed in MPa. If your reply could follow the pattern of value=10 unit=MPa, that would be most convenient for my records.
value=0.056 unit=MPa
